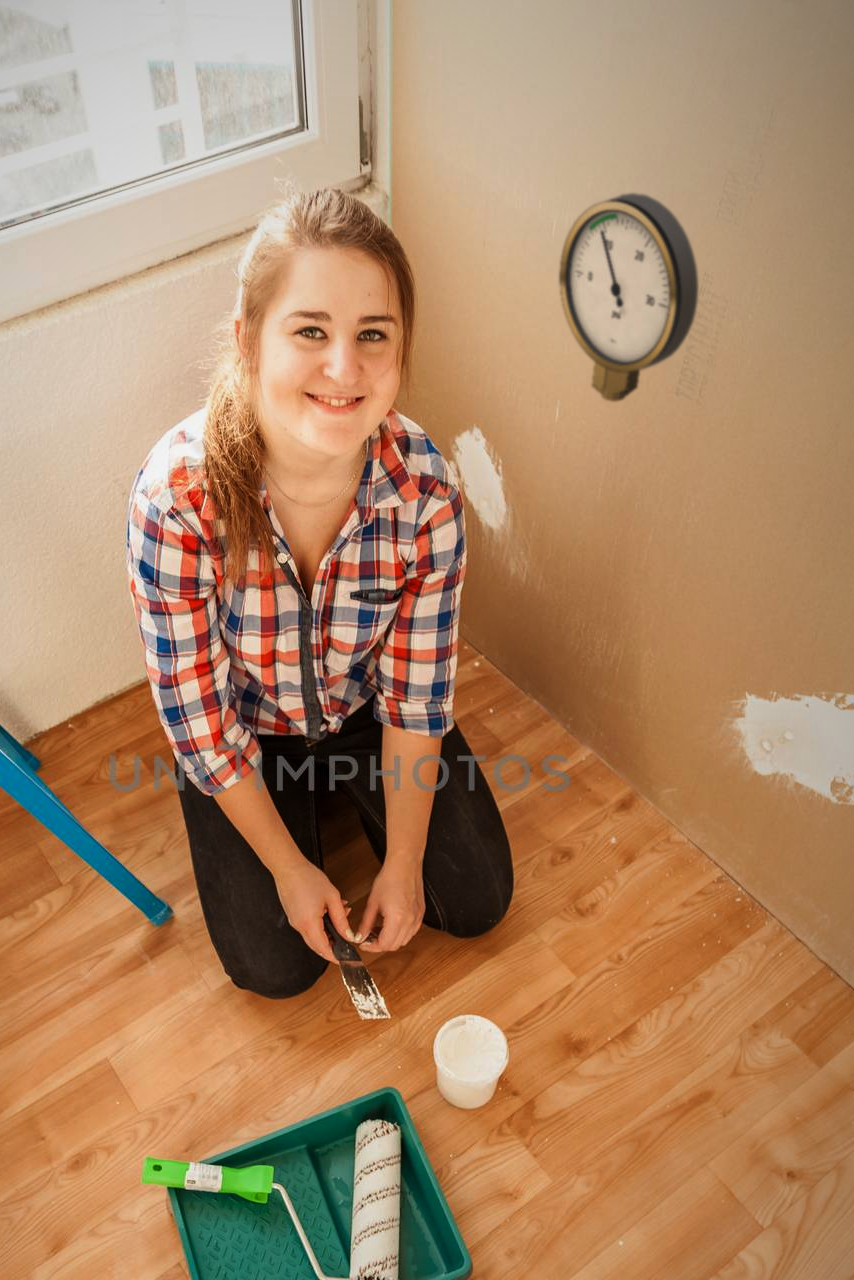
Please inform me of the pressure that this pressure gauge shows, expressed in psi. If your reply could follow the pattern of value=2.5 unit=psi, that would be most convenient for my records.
value=10 unit=psi
